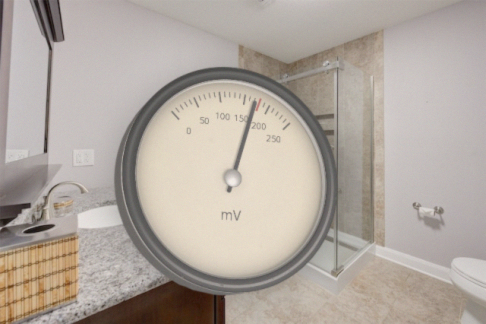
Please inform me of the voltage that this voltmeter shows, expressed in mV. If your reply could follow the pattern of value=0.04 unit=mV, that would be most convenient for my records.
value=170 unit=mV
